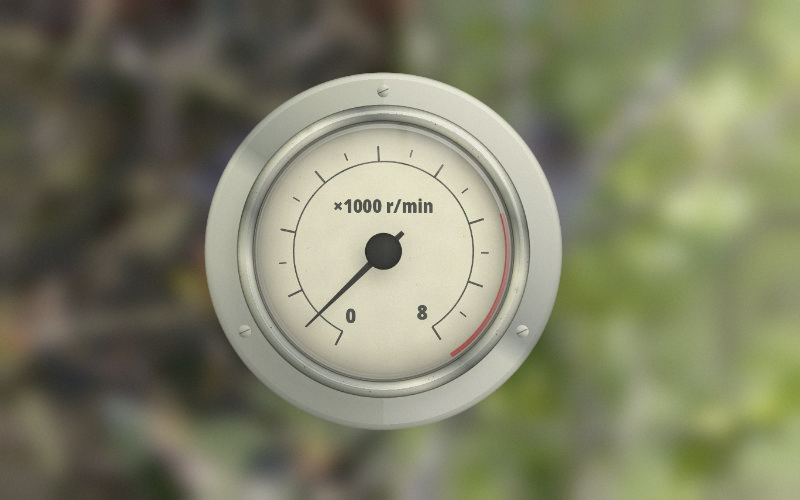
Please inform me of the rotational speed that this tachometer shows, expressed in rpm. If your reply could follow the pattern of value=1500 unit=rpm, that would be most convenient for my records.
value=500 unit=rpm
